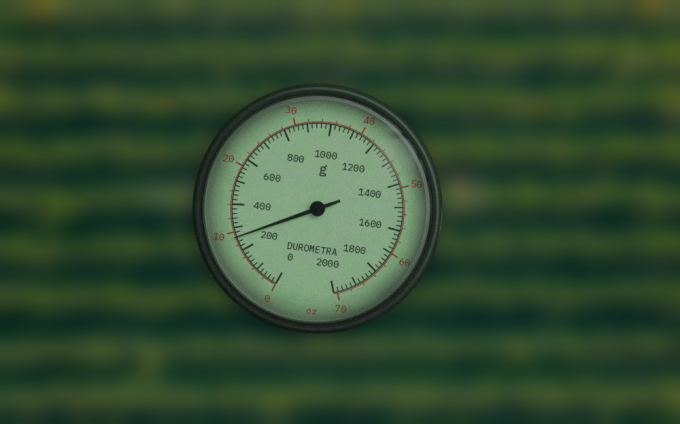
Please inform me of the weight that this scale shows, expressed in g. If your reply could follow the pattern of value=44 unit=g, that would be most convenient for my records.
value=260 unit=g
